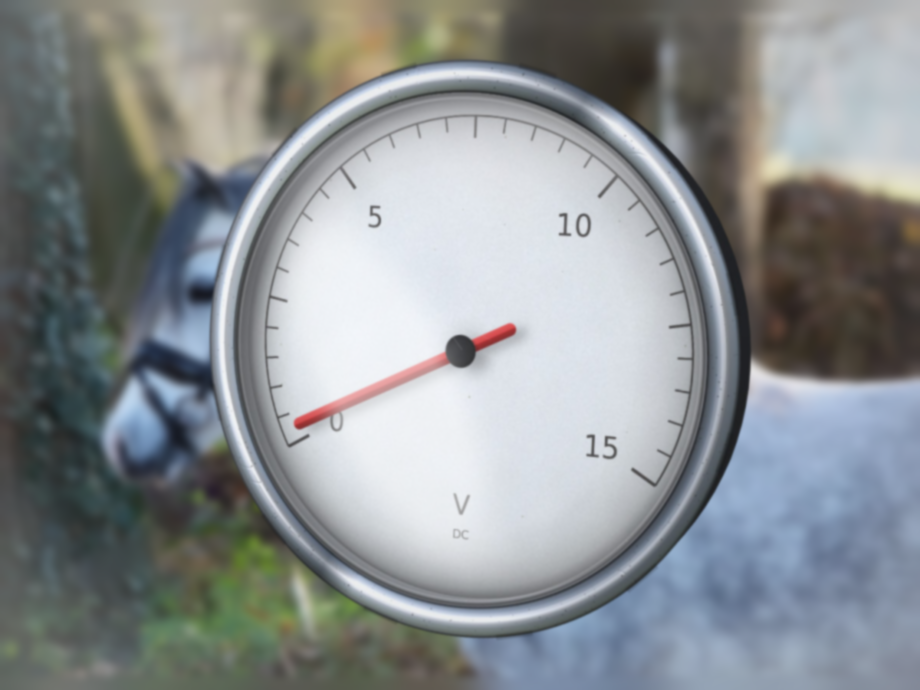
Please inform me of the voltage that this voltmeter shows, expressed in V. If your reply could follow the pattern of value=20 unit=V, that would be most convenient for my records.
value=0.25 unit=V
